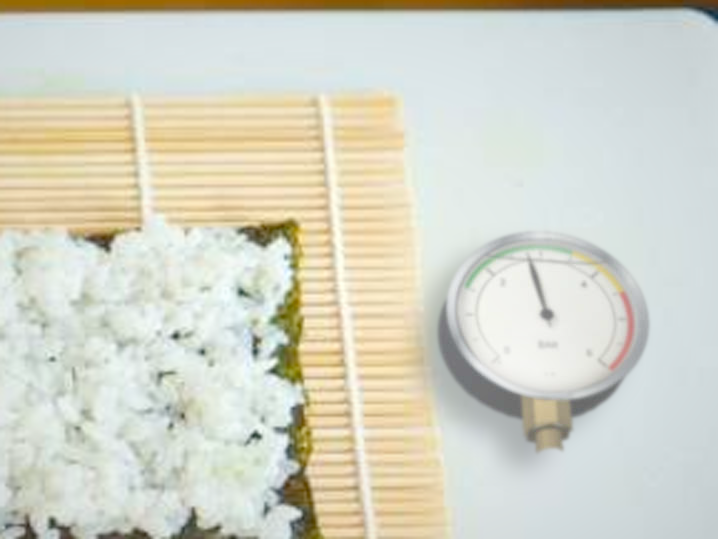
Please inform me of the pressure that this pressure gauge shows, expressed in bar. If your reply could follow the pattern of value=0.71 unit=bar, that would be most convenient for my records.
value=2.75 unit=bar
